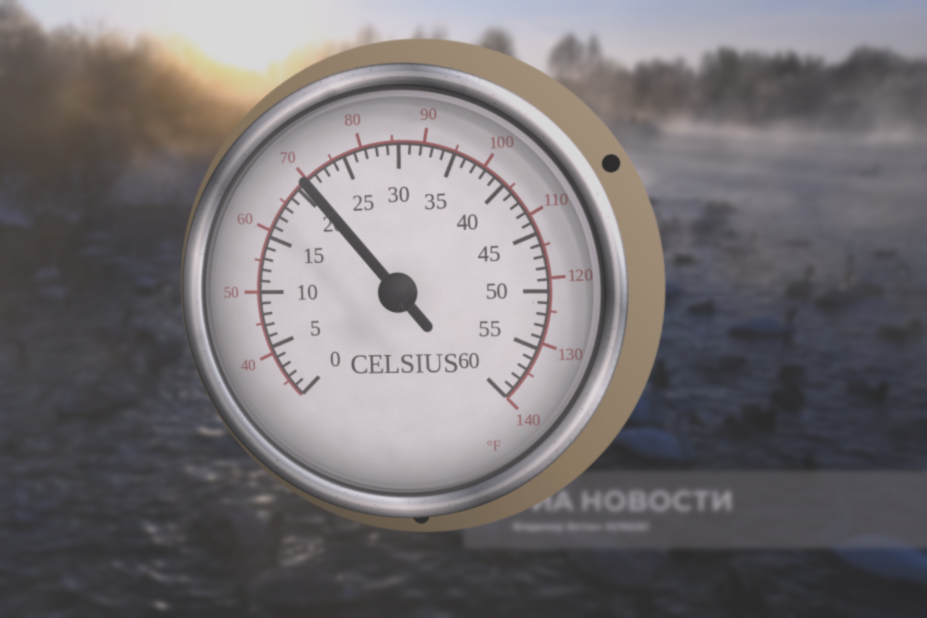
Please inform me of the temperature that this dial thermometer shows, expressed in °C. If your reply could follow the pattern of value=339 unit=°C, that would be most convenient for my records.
value=21 unit=°C
